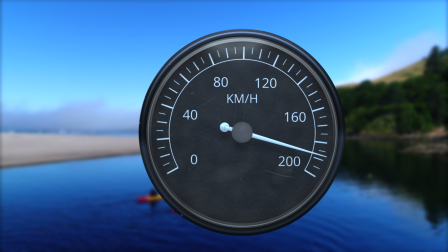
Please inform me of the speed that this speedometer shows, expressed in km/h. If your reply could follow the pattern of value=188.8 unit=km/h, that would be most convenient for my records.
value=187.5 unit=km/h
